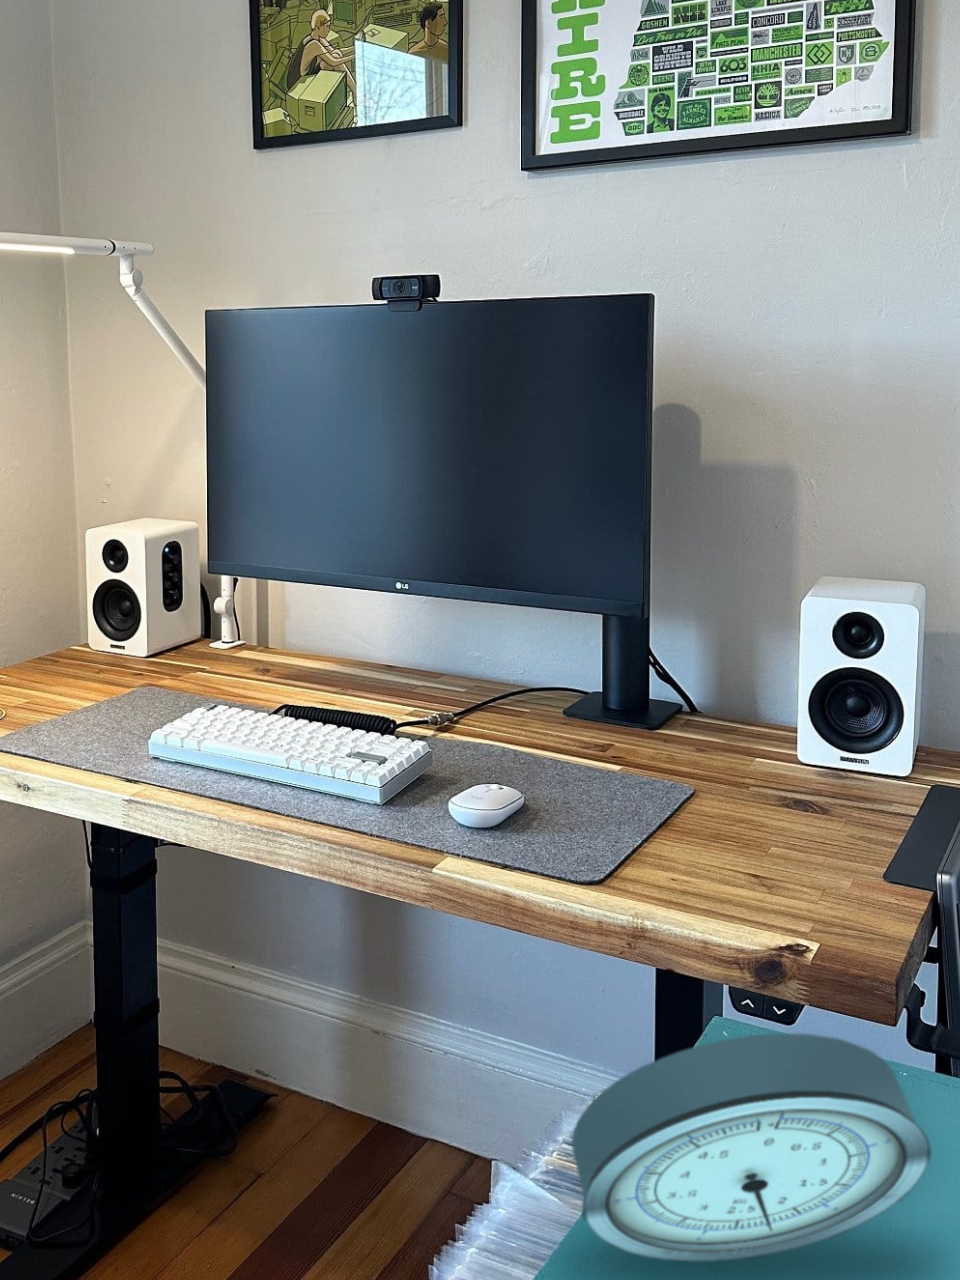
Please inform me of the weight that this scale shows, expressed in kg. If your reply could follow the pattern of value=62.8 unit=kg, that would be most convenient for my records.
value=2.25 unit=kg
